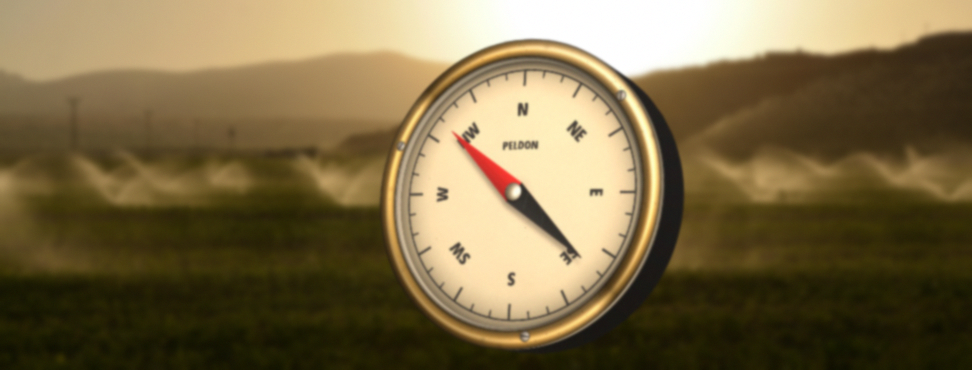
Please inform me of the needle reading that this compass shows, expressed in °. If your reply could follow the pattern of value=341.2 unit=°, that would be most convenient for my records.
value=310 unit=°
